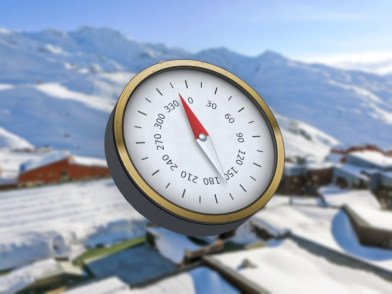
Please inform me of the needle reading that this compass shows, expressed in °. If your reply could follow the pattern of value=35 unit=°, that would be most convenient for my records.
value=345 unit=°
